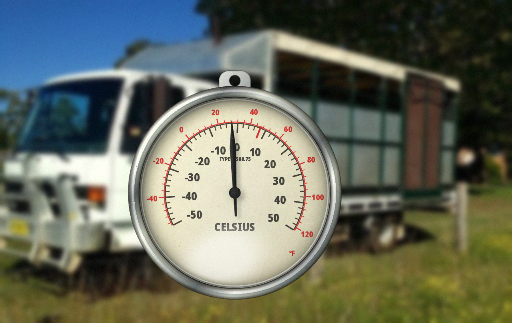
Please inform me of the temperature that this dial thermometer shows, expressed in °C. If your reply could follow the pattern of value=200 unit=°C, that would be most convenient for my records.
value=-2 unit=°C
